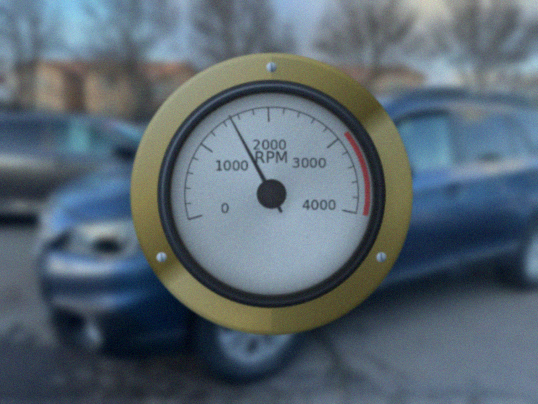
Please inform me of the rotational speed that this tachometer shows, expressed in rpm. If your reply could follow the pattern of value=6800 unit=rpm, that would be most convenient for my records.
value=1500 unit=rpm
